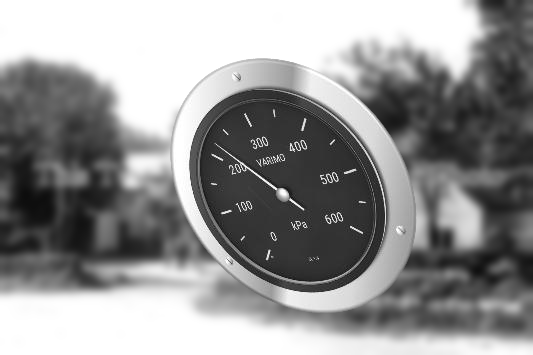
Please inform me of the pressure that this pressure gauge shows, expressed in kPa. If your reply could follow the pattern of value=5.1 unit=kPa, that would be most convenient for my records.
value=225 unit=kPa
